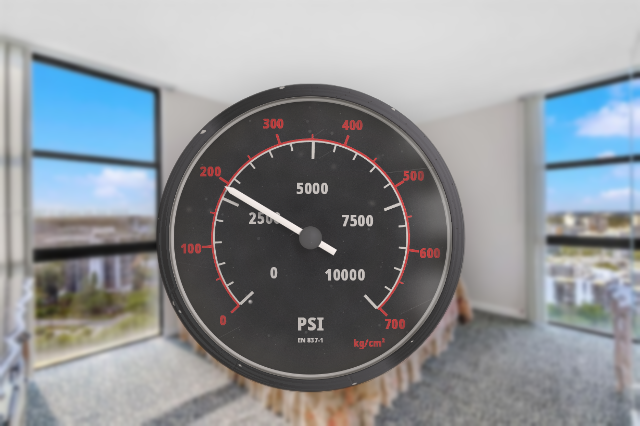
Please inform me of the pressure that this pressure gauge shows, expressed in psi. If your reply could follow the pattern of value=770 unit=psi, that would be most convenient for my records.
value=2750 unit=psi
